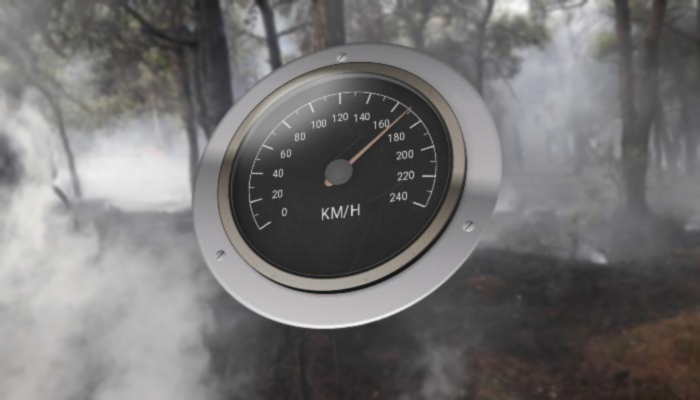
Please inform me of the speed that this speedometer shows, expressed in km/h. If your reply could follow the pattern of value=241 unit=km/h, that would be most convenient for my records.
value=170 unit=km/h
